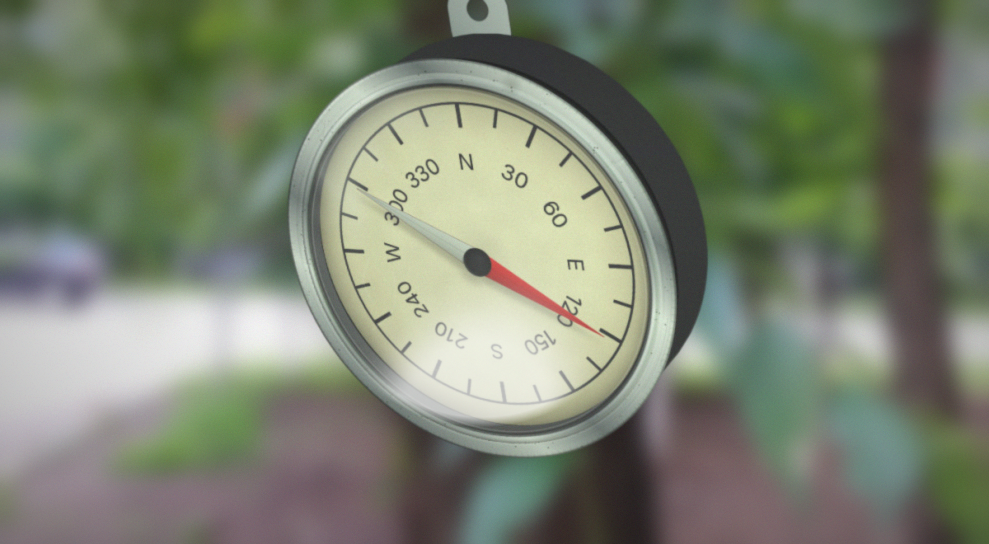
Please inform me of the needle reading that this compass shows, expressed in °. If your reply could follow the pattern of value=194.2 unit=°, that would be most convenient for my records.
value=120 unit=°
